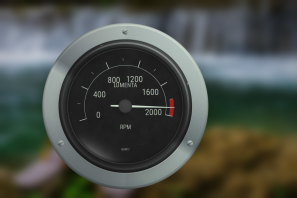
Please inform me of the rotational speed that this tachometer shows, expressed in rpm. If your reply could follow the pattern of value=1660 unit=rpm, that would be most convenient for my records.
value=1900 unit=rpm
